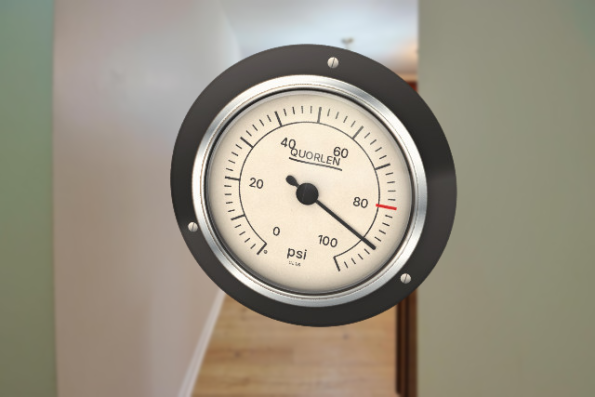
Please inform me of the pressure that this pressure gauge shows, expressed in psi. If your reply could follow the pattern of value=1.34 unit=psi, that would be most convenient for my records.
value=90 unit=psi
